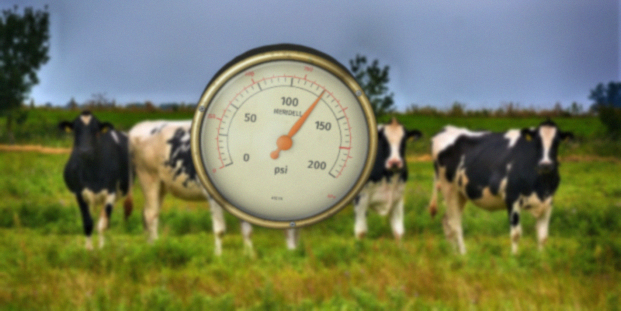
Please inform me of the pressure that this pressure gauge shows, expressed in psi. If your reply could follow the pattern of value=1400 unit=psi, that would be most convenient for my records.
value=125 unit=psi
